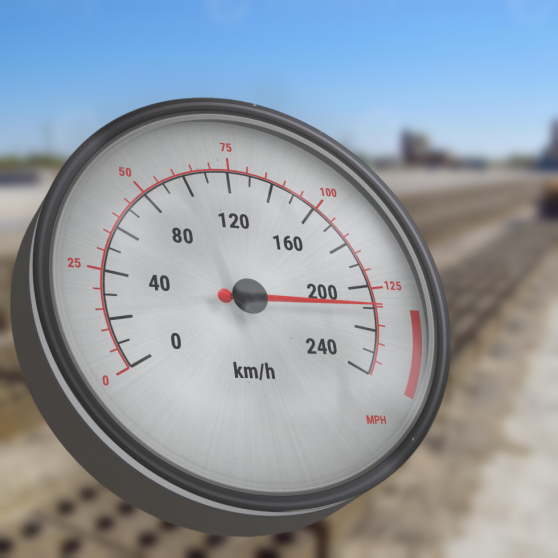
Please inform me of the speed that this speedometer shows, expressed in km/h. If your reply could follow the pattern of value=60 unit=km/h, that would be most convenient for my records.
value=210 unit=km/h
